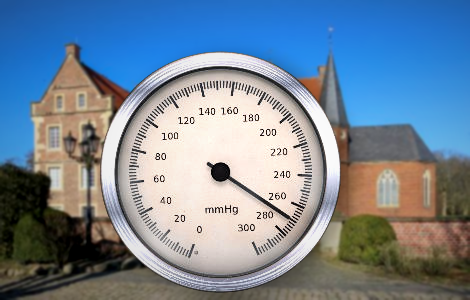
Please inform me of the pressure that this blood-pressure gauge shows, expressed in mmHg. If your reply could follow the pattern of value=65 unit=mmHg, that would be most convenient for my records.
value=270 unit=mmHg
